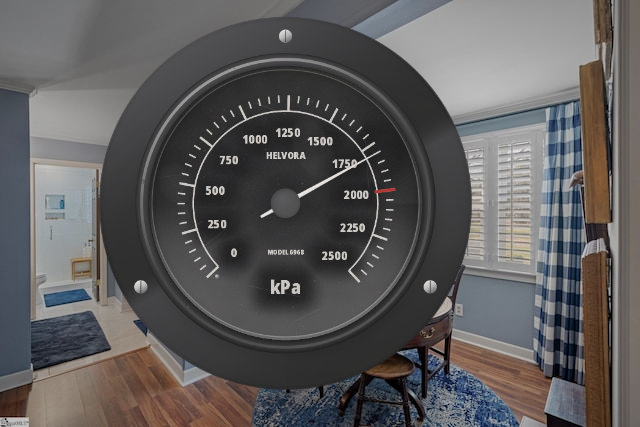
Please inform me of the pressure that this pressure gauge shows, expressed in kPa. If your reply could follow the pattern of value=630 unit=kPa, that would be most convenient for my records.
value=1800 unit=kPa
